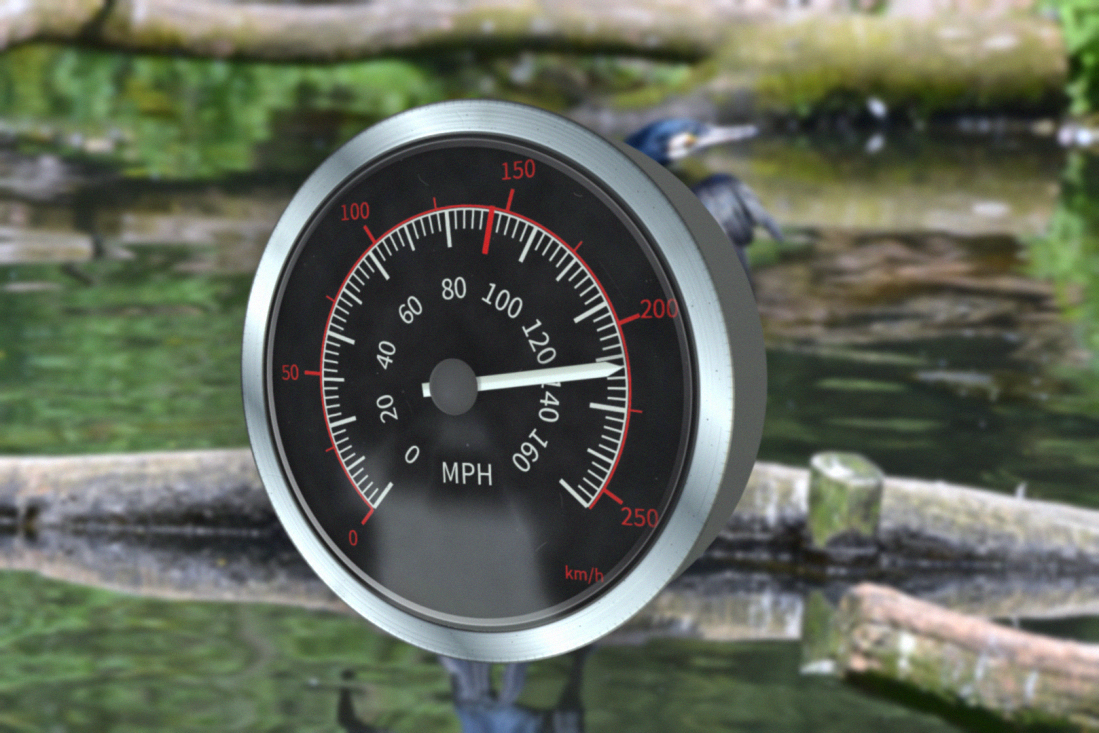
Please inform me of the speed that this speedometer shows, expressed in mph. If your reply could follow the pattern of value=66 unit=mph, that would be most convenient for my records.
value=132 unit=mph
